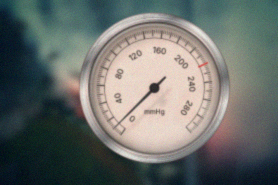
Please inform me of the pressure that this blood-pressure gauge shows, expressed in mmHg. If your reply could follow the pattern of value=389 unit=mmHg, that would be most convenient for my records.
value=10 unit=mmHg
